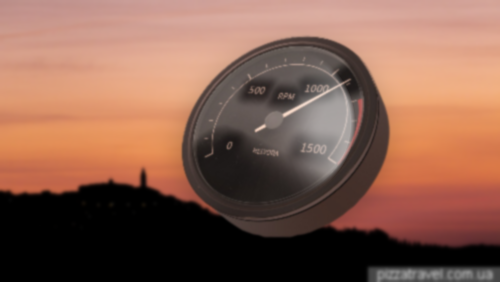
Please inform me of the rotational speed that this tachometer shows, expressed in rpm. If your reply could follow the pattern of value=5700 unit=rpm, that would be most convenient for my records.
value=1100 unit=rpm
